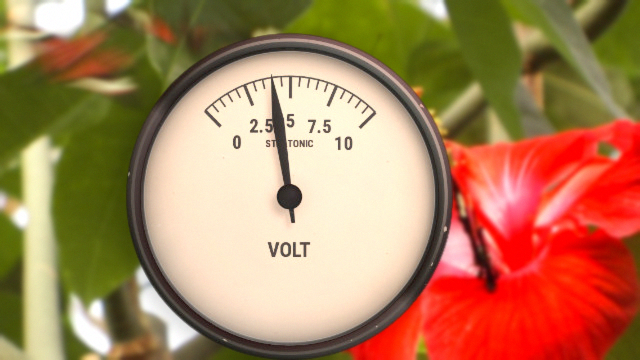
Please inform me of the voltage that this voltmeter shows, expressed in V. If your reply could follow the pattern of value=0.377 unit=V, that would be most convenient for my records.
value=4 unit=V
